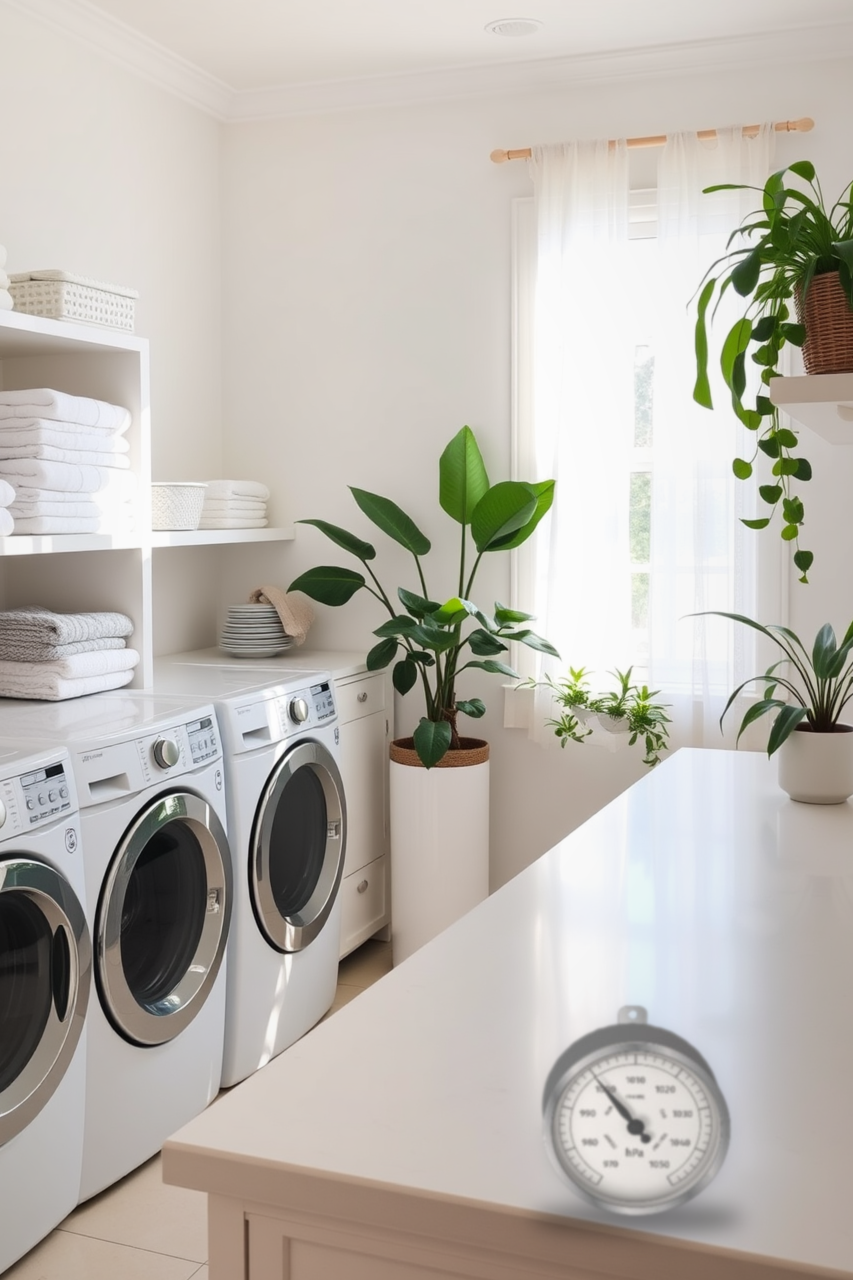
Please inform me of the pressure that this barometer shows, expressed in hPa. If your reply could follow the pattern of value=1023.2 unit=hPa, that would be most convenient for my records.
value=1000 unit=hPa
